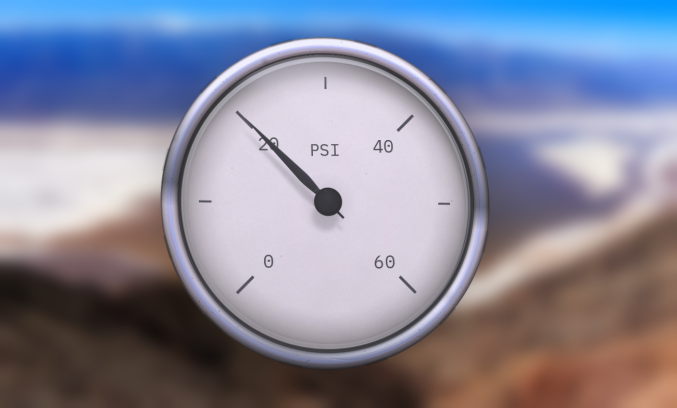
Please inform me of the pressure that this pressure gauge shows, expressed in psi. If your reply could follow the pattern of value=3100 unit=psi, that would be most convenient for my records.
value=20 unit=psi
